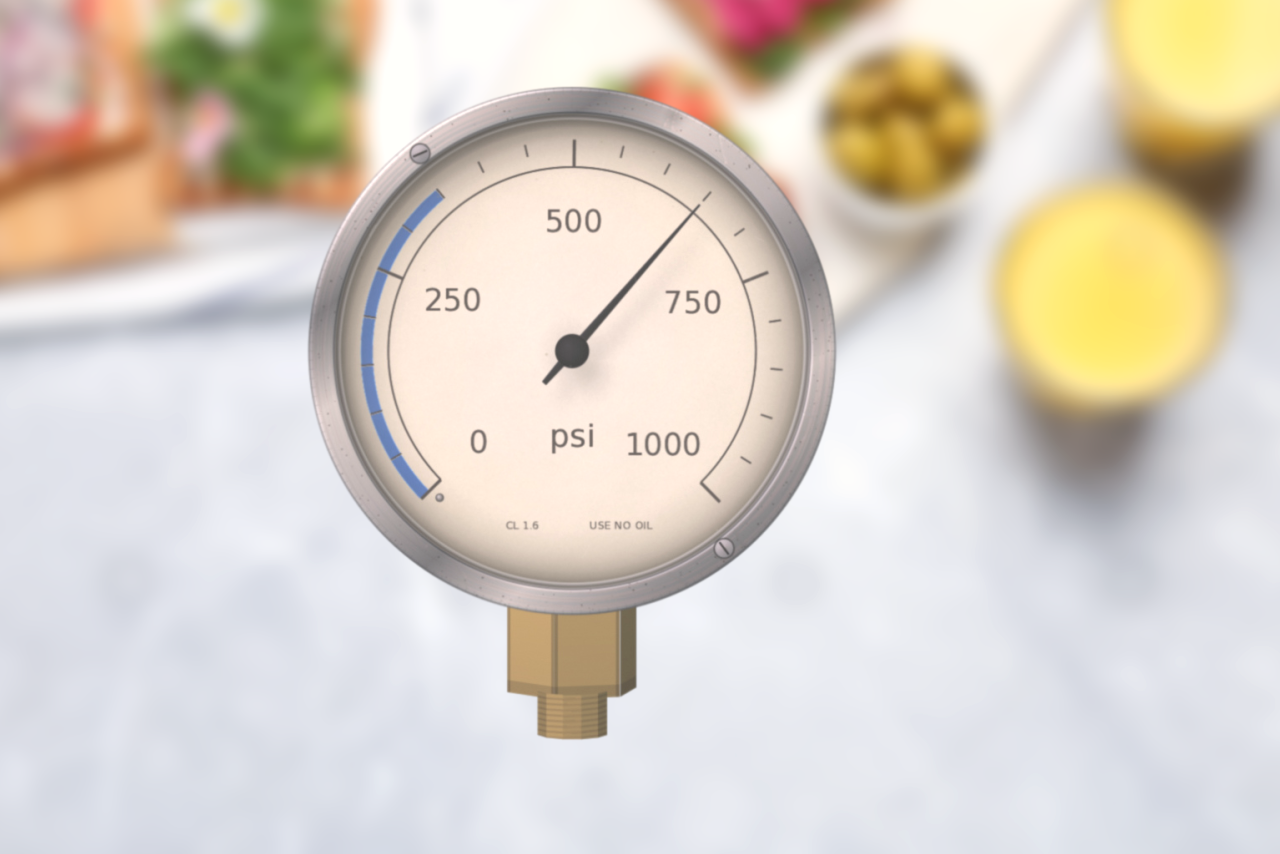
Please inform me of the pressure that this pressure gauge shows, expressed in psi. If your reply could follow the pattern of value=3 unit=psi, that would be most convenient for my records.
value=650 unit=psi
